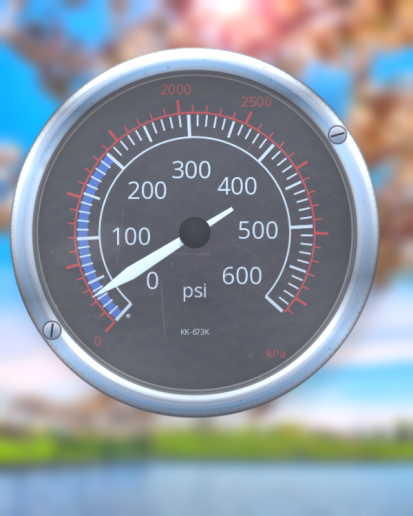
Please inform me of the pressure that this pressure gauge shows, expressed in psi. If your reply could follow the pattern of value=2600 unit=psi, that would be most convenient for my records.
value=35 unit=psi
